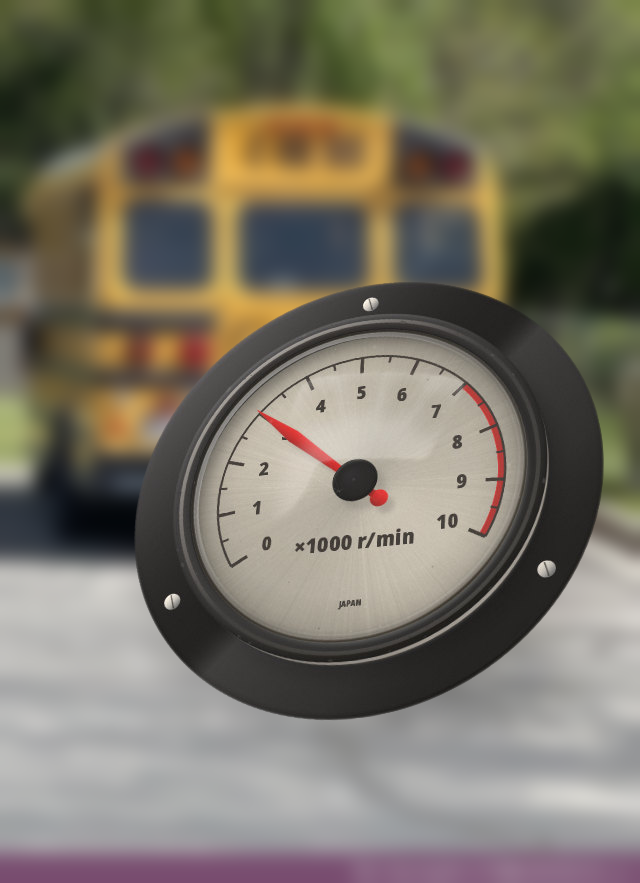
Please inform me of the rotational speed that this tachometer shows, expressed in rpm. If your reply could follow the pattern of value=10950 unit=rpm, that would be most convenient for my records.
value=3000 unit=rpm
